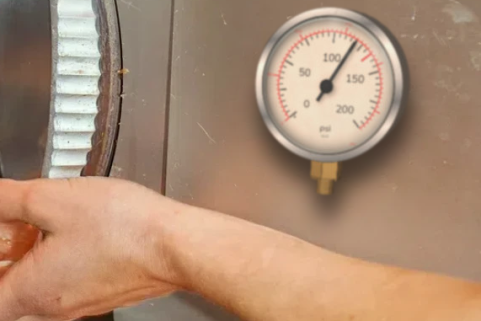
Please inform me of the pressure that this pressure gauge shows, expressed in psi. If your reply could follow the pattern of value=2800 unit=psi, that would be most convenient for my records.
value=120 unit=psi
